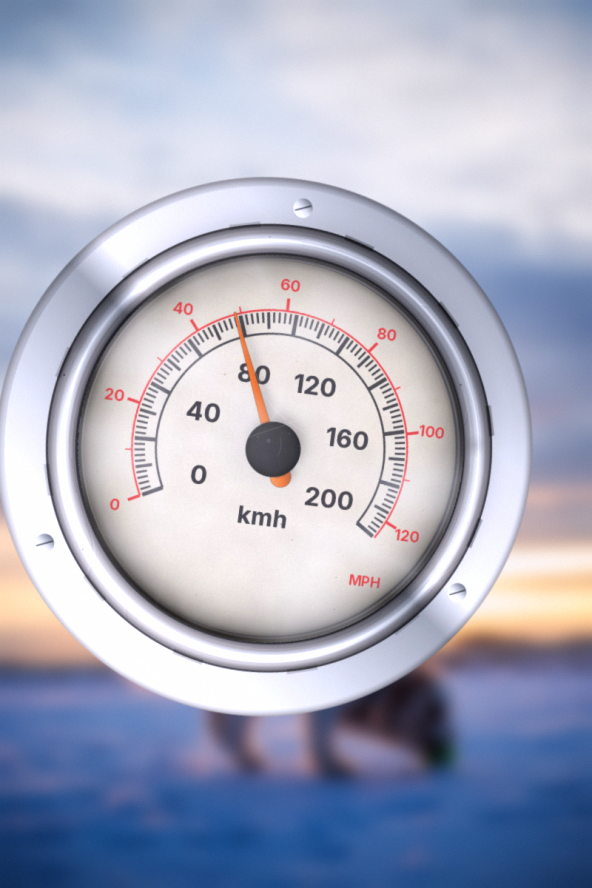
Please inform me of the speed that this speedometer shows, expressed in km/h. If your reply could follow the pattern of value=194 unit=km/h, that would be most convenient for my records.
value=78 unit=km/h
